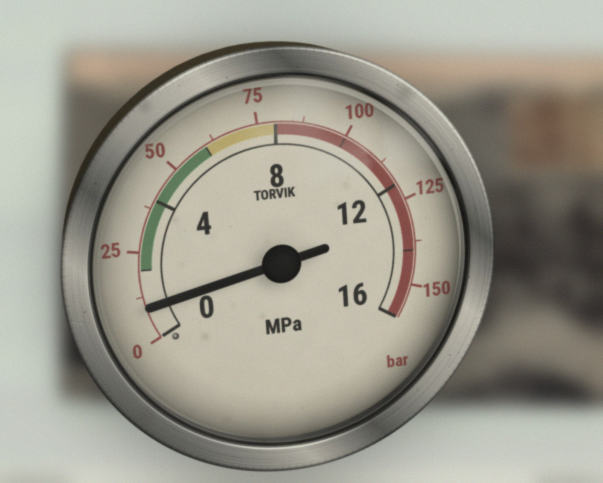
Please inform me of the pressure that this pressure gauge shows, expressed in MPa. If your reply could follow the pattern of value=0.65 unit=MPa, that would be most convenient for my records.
value=1 unit=MPa
